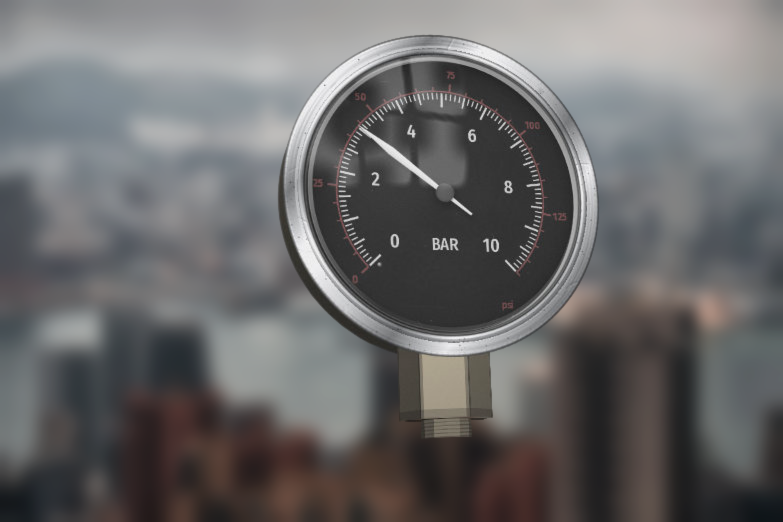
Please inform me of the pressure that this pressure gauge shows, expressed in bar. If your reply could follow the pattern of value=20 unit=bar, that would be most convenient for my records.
value=3 unit=bar
